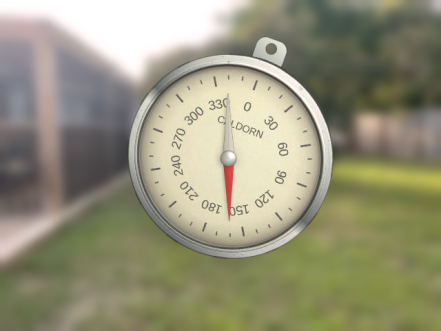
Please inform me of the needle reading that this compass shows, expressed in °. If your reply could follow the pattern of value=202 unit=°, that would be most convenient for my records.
value=160 unit=°
